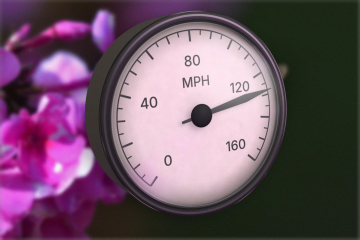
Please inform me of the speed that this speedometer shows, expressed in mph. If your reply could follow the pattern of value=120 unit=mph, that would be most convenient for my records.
value=127.5 unit=mph
